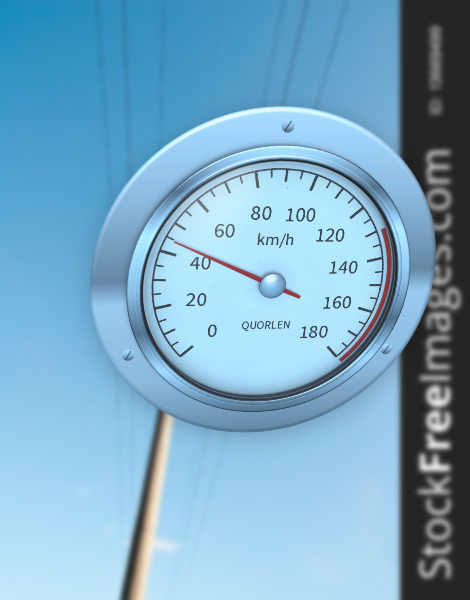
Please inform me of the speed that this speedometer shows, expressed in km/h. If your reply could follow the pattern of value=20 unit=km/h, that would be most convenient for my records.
value=45 unit=km/h
